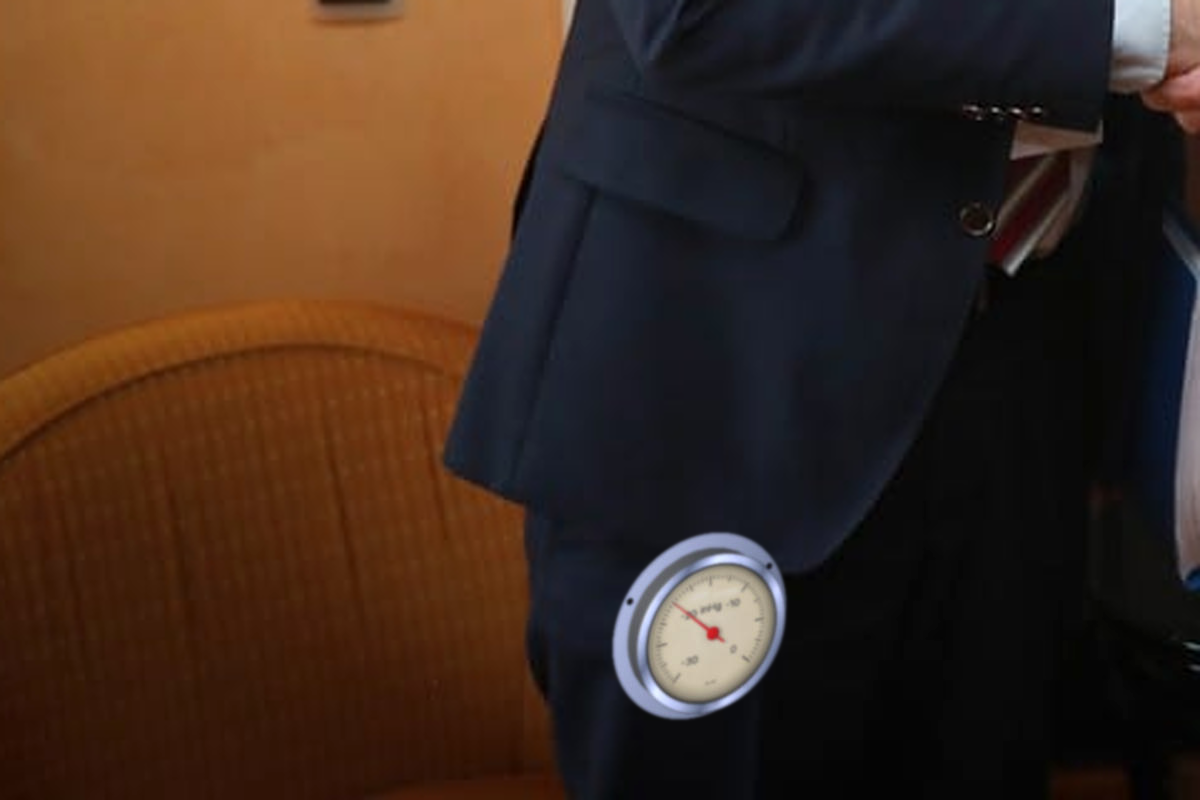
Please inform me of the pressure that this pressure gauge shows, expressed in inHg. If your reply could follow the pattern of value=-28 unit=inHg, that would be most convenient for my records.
value=-20 unit=inHg
